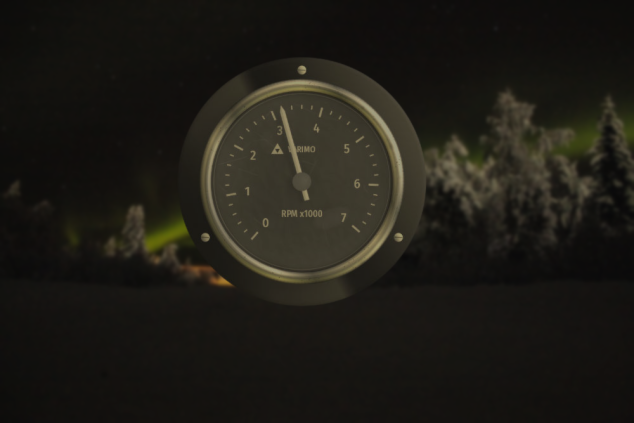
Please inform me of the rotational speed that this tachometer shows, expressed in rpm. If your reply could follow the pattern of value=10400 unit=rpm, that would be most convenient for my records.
value=3200 unit=rpm
